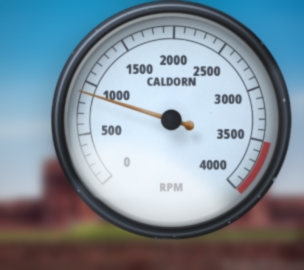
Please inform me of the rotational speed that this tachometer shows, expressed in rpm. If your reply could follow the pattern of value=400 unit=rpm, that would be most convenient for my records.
value=900 unit=rpm
